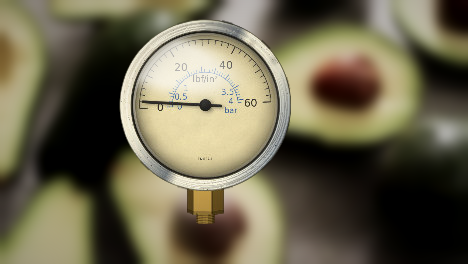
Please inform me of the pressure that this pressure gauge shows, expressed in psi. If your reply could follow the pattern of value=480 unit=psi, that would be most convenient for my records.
value=2 unit=psi
